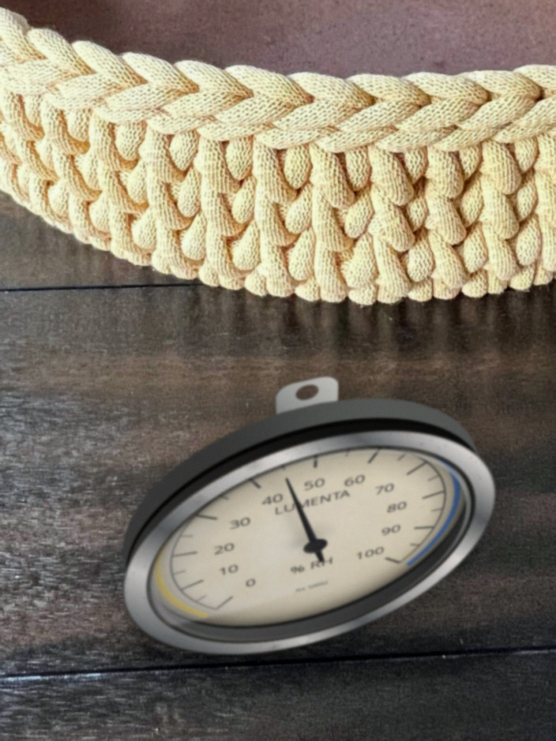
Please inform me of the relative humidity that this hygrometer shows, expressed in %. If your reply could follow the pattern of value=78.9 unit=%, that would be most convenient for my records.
value=45 unit=%
